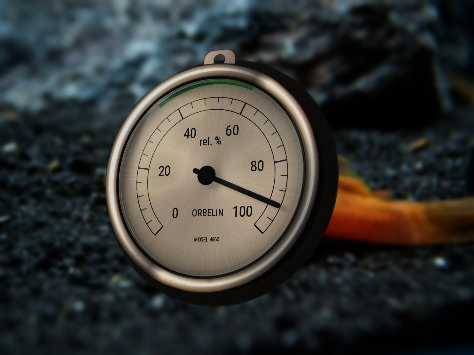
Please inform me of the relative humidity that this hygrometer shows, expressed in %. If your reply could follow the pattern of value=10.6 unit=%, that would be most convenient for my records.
value=92 unit=%
